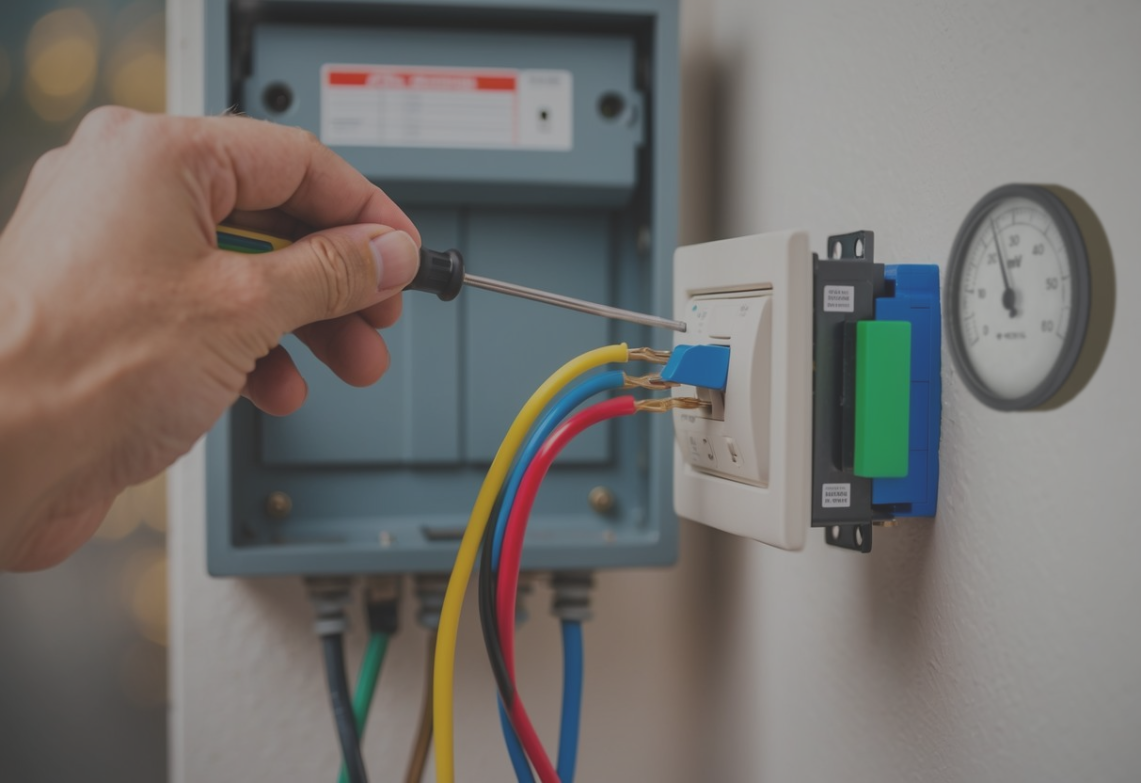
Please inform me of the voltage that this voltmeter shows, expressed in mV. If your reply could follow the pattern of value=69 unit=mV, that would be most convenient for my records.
value=25 unit=mV
